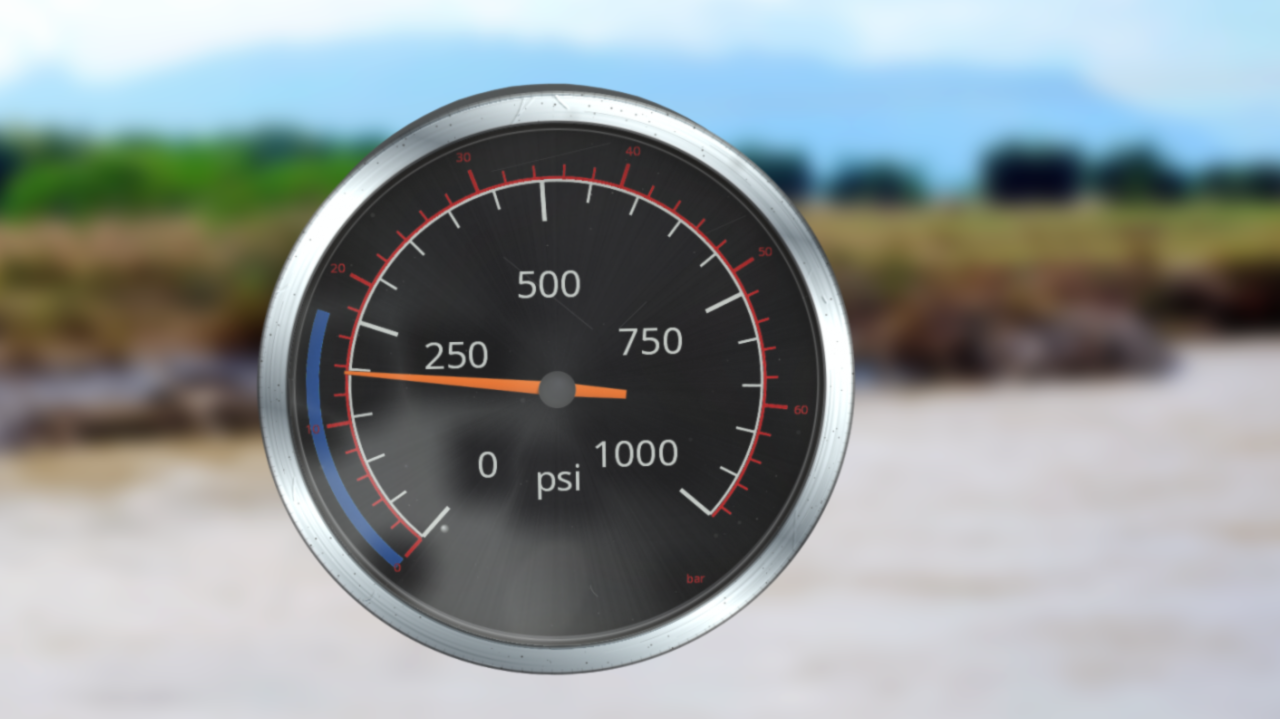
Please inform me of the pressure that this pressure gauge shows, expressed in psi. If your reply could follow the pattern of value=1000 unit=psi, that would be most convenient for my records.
value=200 unit=psi
